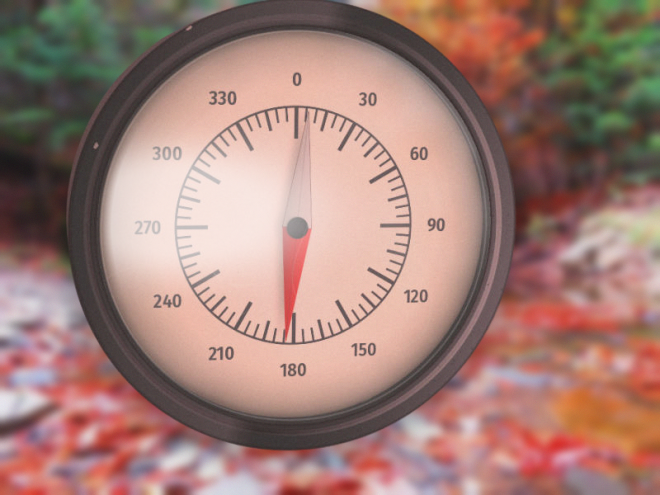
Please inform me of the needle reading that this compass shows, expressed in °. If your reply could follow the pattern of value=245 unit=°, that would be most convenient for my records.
value=185 unit=°
